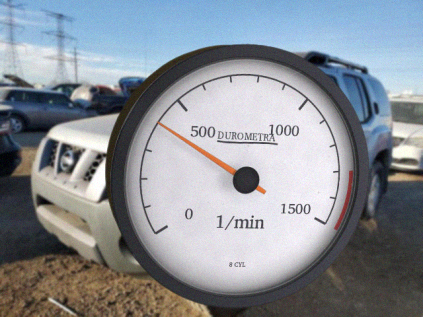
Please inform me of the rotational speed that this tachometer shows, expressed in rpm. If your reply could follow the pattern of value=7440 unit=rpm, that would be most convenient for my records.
value=400 unit=rpm
